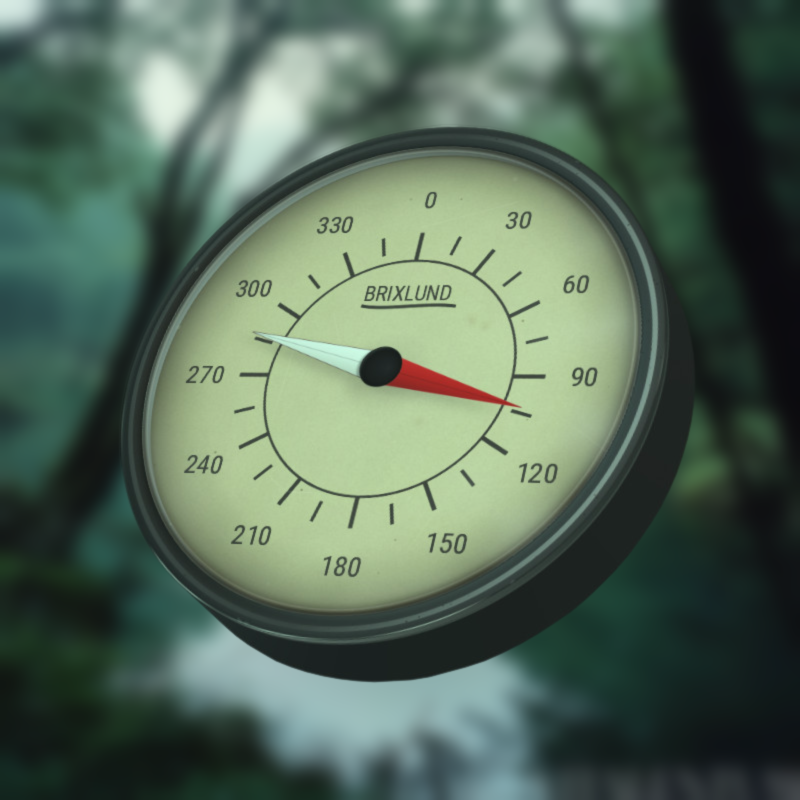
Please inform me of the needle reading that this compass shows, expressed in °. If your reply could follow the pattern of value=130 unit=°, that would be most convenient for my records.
value=105 unit=°
